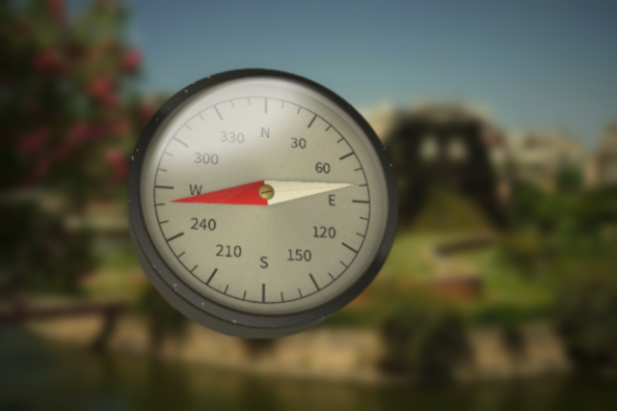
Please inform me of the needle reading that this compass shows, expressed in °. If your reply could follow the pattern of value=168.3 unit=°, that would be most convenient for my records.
value=260 unit=°
